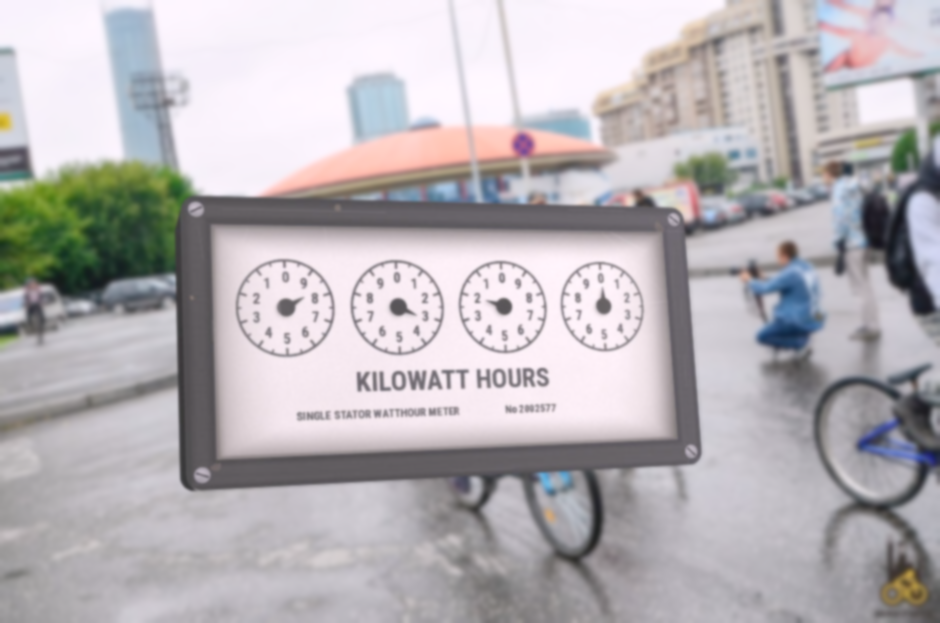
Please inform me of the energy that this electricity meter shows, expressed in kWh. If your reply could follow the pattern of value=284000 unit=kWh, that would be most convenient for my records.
value=8320 unit=kWh
